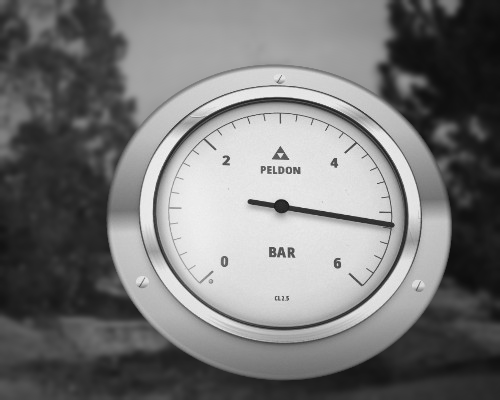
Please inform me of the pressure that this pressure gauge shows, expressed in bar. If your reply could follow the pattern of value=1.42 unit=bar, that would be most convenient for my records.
value=5.2 unit=bar
